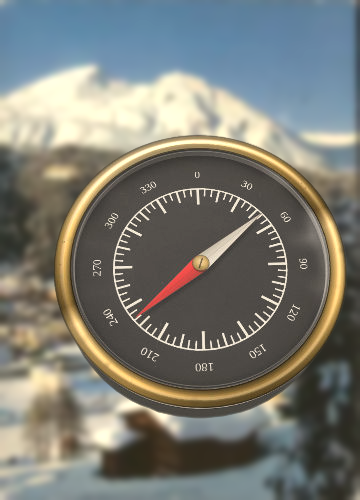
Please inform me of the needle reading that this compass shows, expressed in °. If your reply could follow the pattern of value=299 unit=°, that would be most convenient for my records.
value=230 unit=°
